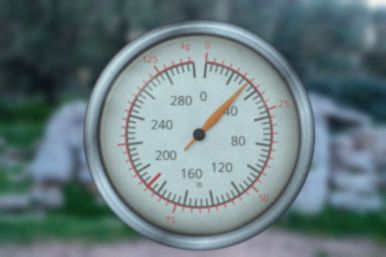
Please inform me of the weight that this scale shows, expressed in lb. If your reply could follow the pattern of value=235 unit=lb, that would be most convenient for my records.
value=32 unit=lb
